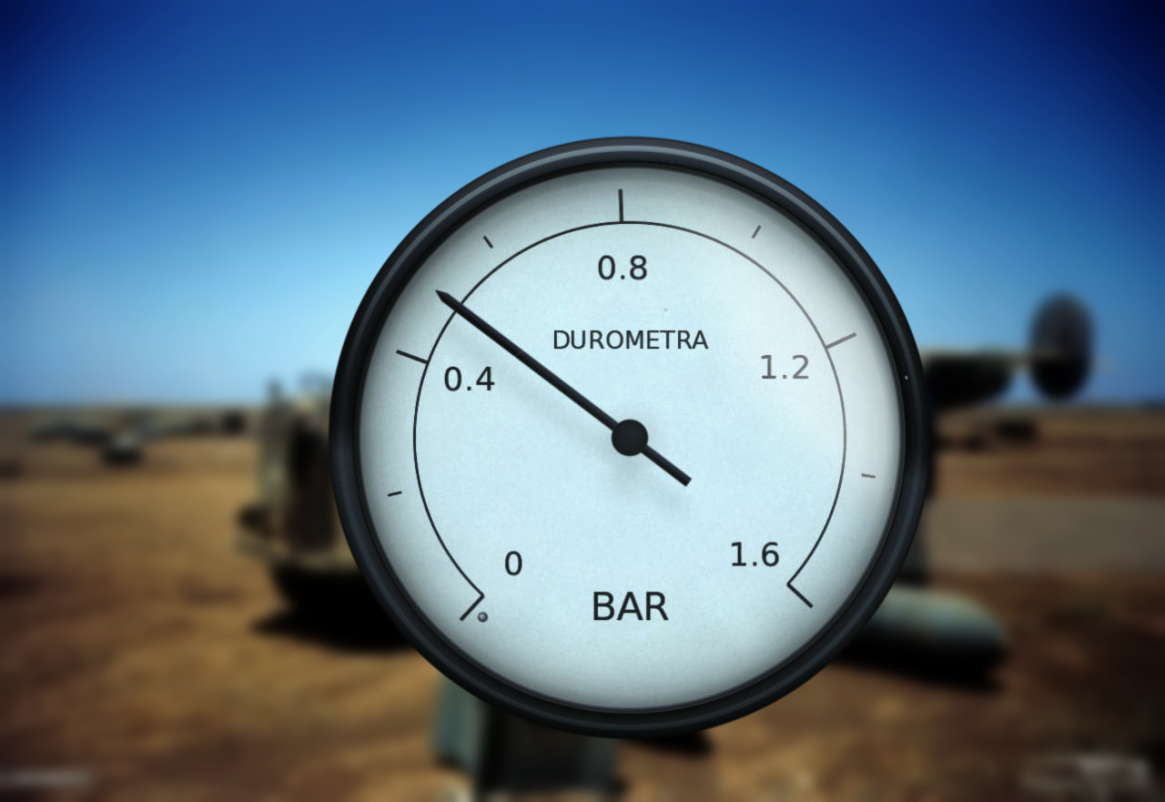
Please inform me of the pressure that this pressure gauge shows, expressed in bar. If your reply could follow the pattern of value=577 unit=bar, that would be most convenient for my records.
value=0.5 unit=bar
